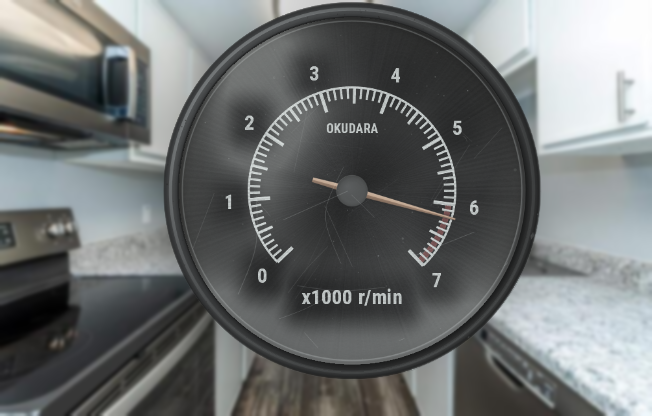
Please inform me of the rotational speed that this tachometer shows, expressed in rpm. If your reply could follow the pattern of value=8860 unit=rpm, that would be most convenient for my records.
value=6200 unit=rpm
